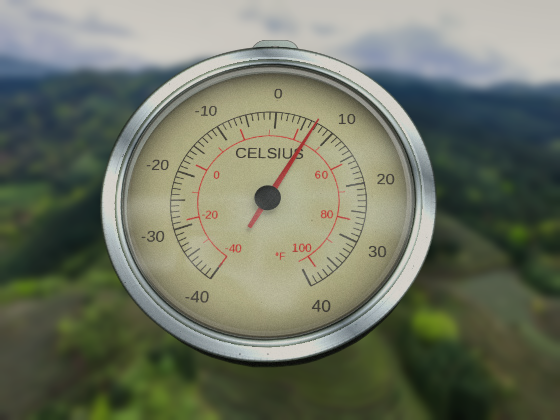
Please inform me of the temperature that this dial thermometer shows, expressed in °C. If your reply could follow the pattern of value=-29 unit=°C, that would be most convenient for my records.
value=7 unit=°C
